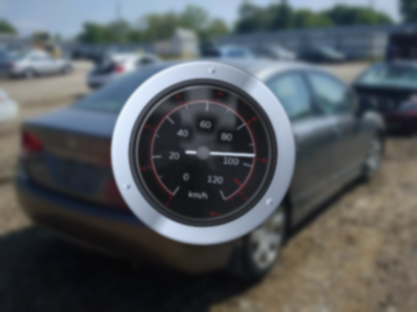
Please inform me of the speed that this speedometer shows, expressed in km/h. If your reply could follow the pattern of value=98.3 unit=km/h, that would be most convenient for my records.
value=95 unit=km/h
